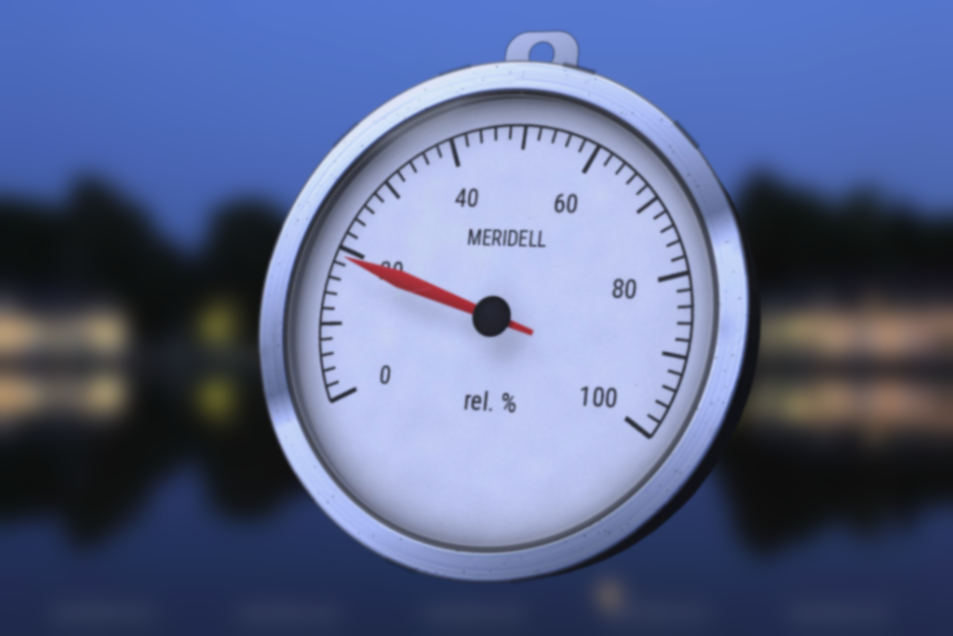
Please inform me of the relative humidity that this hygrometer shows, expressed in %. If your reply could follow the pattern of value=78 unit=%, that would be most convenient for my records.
value=19 unit=%
